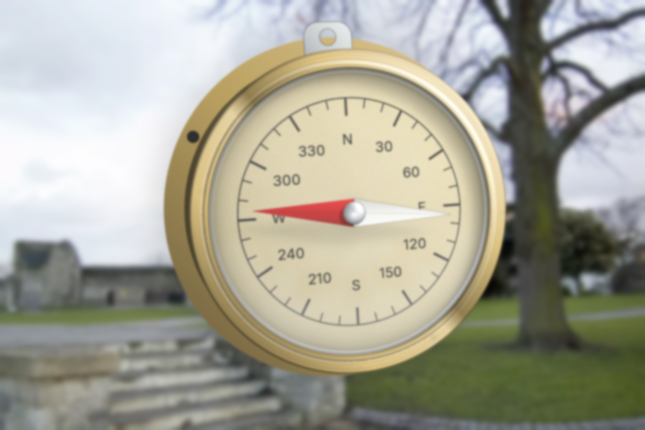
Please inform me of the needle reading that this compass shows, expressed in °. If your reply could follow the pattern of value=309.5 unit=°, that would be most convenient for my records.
value=275 unit=°
